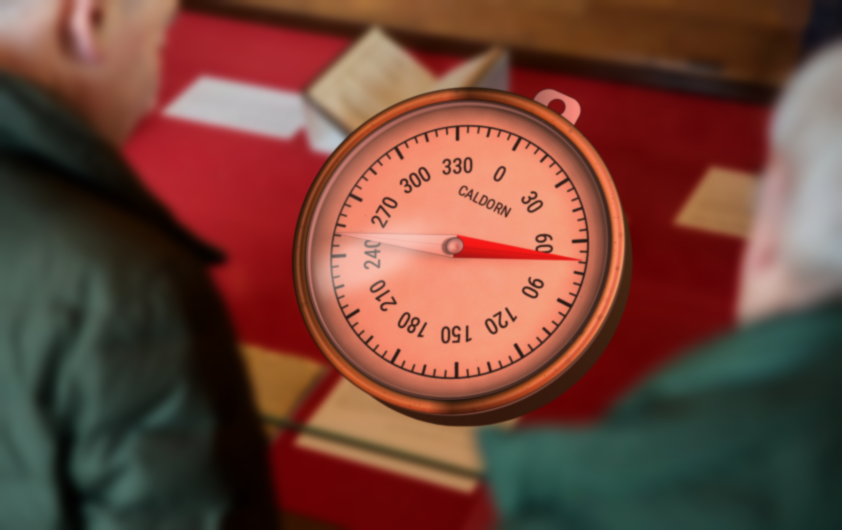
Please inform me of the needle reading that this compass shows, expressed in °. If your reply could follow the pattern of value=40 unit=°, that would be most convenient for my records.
value=70 unit=°
